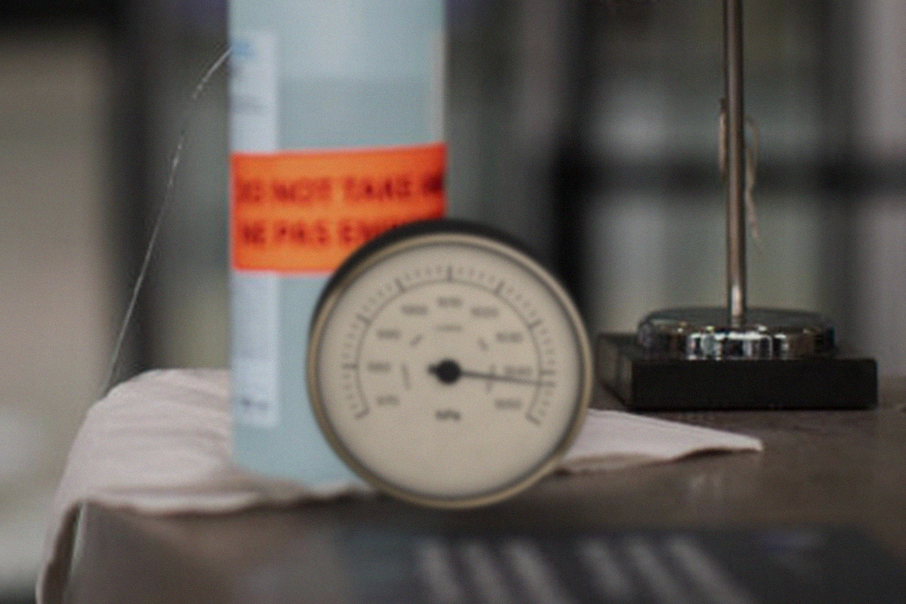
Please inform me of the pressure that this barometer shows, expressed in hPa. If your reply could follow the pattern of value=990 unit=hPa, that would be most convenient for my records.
value=1042 unit=hPa
